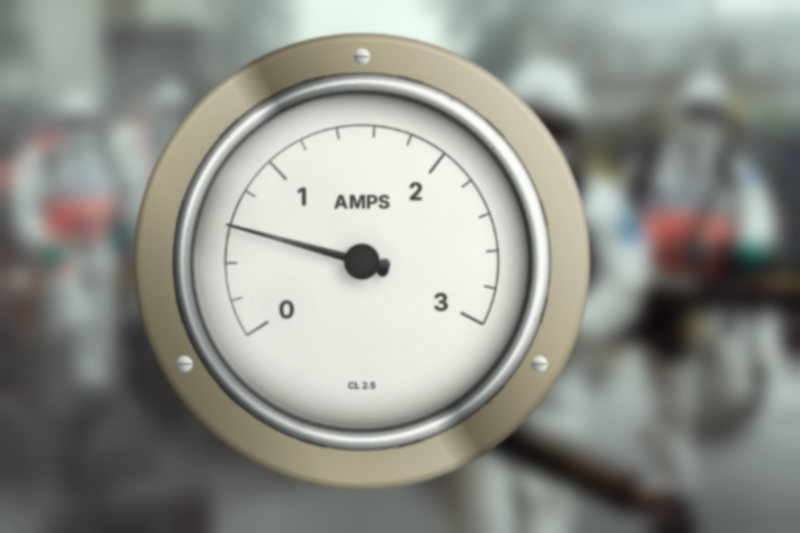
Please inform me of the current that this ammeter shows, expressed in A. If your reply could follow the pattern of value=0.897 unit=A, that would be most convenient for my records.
value=0.6 unit=A
